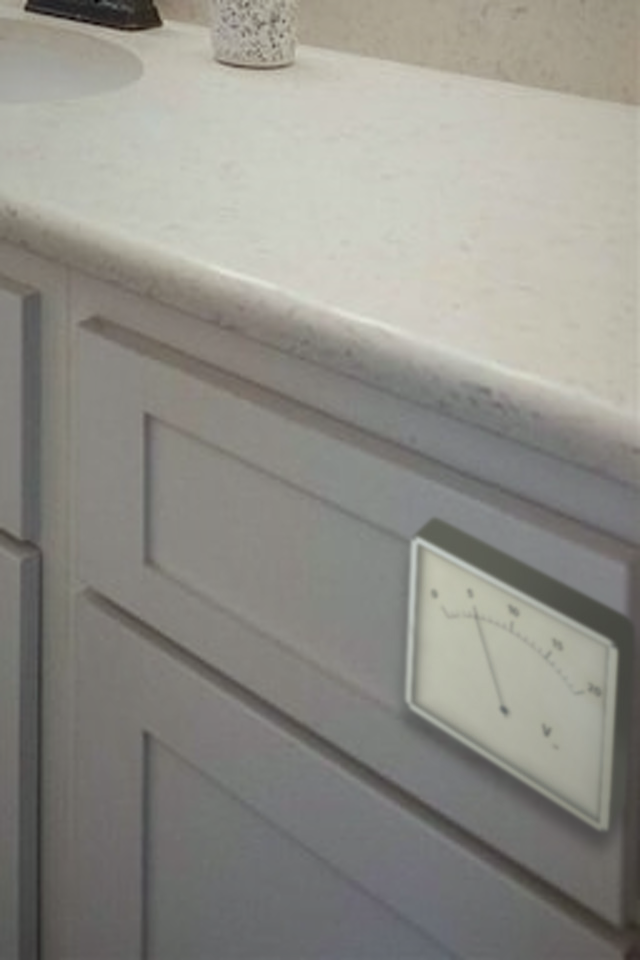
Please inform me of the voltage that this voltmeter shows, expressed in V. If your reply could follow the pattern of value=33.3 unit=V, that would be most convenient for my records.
value=5 unit=V
